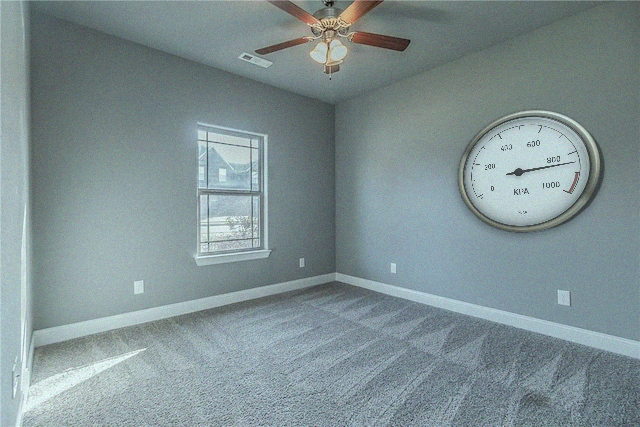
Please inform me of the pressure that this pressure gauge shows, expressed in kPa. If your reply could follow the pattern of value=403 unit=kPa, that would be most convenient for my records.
value=850 unit=kPa
